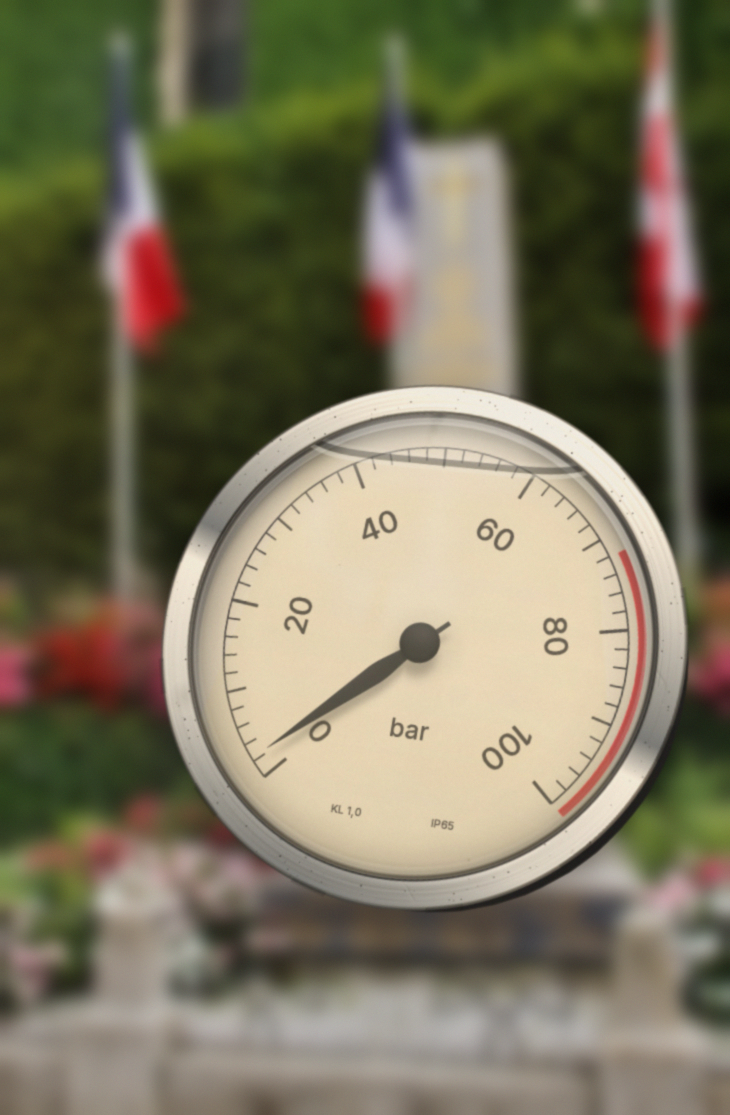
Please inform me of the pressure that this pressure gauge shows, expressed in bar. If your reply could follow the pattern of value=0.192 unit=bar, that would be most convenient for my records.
value=2 unit=bar
